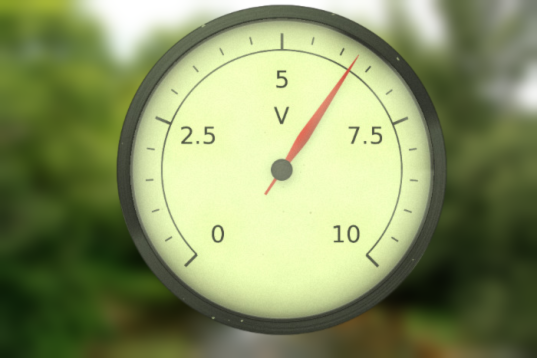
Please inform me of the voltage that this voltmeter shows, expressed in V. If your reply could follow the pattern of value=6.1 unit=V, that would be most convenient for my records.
value=6.25 unit=V
